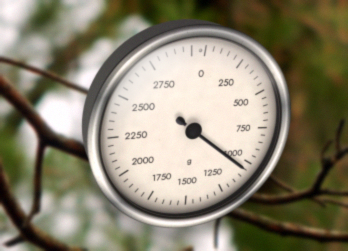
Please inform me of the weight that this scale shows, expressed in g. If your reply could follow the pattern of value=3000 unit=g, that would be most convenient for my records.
value=1050 unit=g
